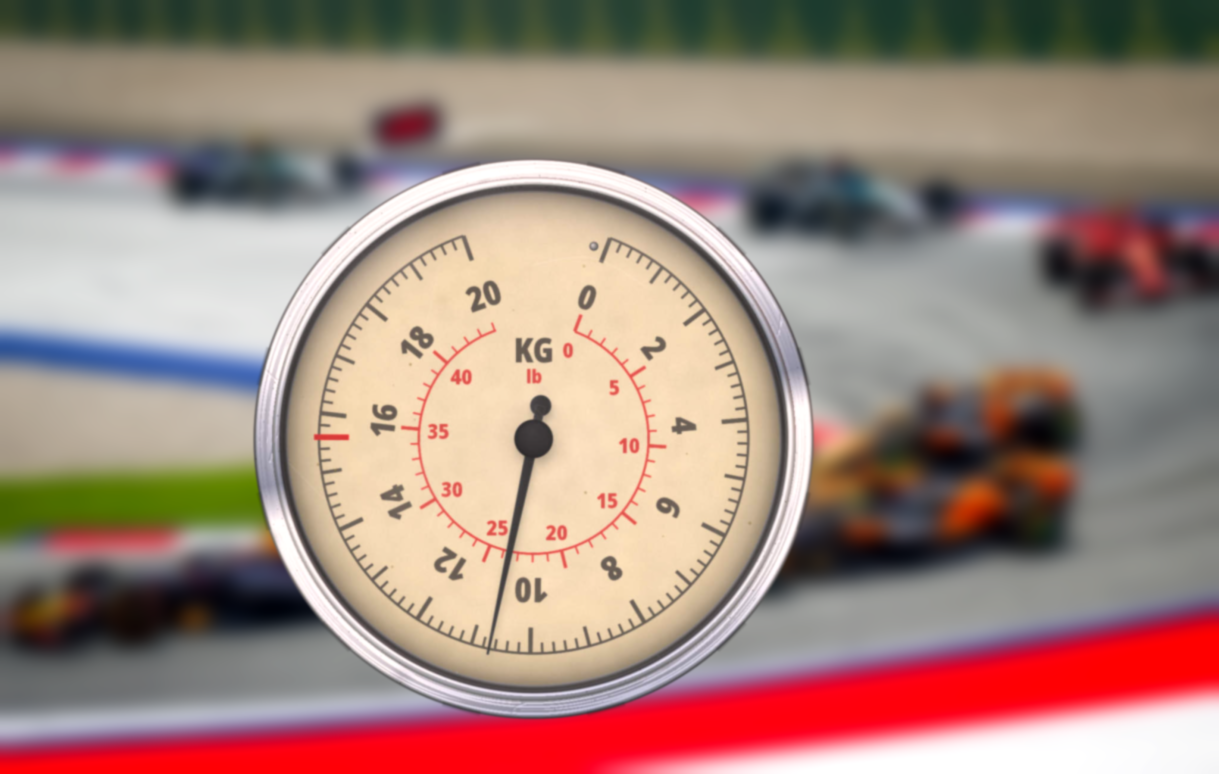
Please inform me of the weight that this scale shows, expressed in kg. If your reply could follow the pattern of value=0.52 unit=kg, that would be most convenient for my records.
value=10.7 unit=kg
